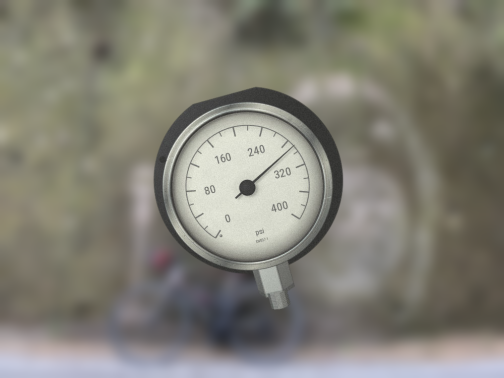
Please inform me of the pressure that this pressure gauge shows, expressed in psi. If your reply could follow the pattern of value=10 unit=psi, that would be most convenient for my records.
value=290 unit=psi
